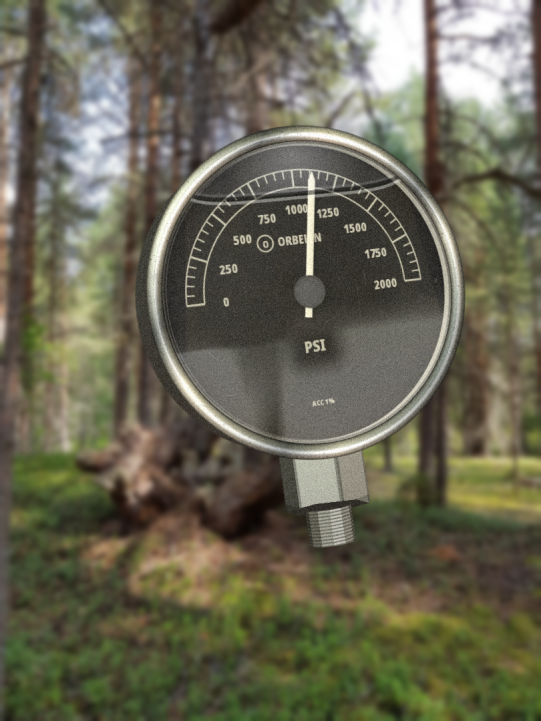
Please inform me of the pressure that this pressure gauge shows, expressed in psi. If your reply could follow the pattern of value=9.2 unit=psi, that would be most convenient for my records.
value=1100 unit=psi
